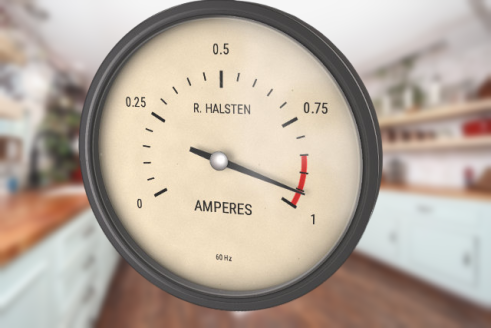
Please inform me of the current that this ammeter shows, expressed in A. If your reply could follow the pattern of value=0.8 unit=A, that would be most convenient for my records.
value=0.95 unit=A
